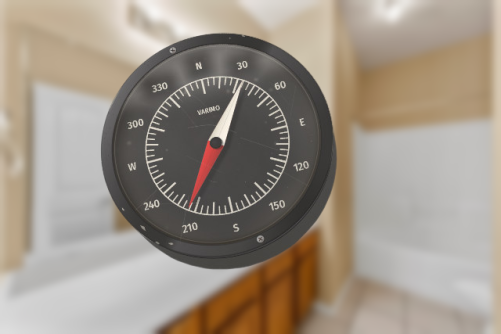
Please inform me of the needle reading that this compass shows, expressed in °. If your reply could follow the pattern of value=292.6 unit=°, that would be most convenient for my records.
value=215 unit=°
